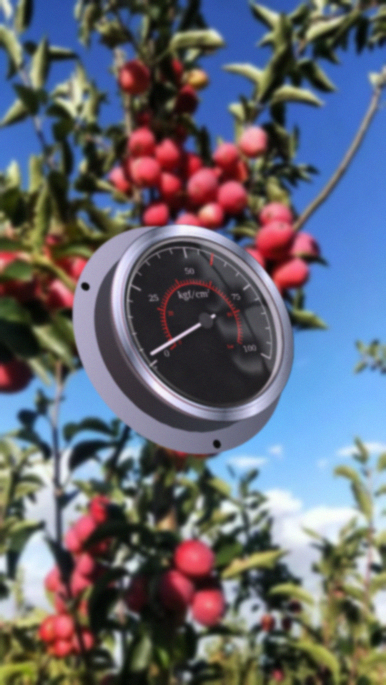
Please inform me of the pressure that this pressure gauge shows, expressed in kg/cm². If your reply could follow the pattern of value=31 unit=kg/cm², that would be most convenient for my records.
value=2.5 unit=kg/cm²
